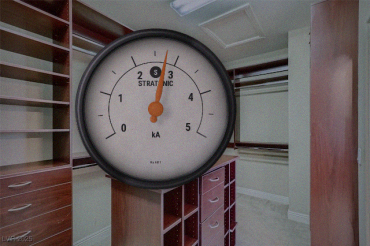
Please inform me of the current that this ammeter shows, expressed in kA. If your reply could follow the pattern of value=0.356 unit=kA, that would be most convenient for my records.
value=2.75 unit=kA
